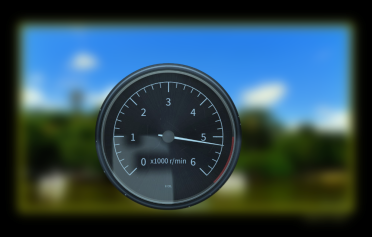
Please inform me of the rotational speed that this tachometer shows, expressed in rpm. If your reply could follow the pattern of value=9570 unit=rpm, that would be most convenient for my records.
value=5200 unit=rpm
